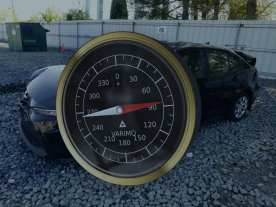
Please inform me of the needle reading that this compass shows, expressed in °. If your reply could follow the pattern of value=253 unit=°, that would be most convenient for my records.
value=85 unit=°
